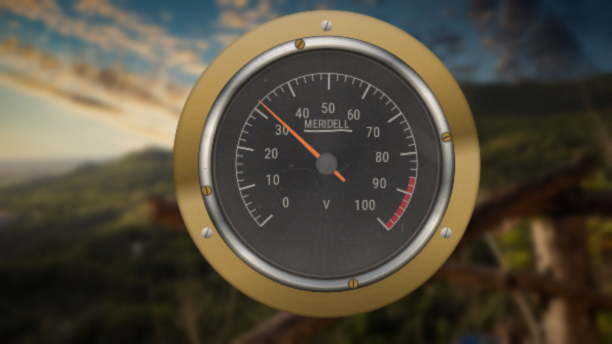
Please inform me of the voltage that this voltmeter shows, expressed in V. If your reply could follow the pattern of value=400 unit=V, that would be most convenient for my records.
value=32 unit=V
